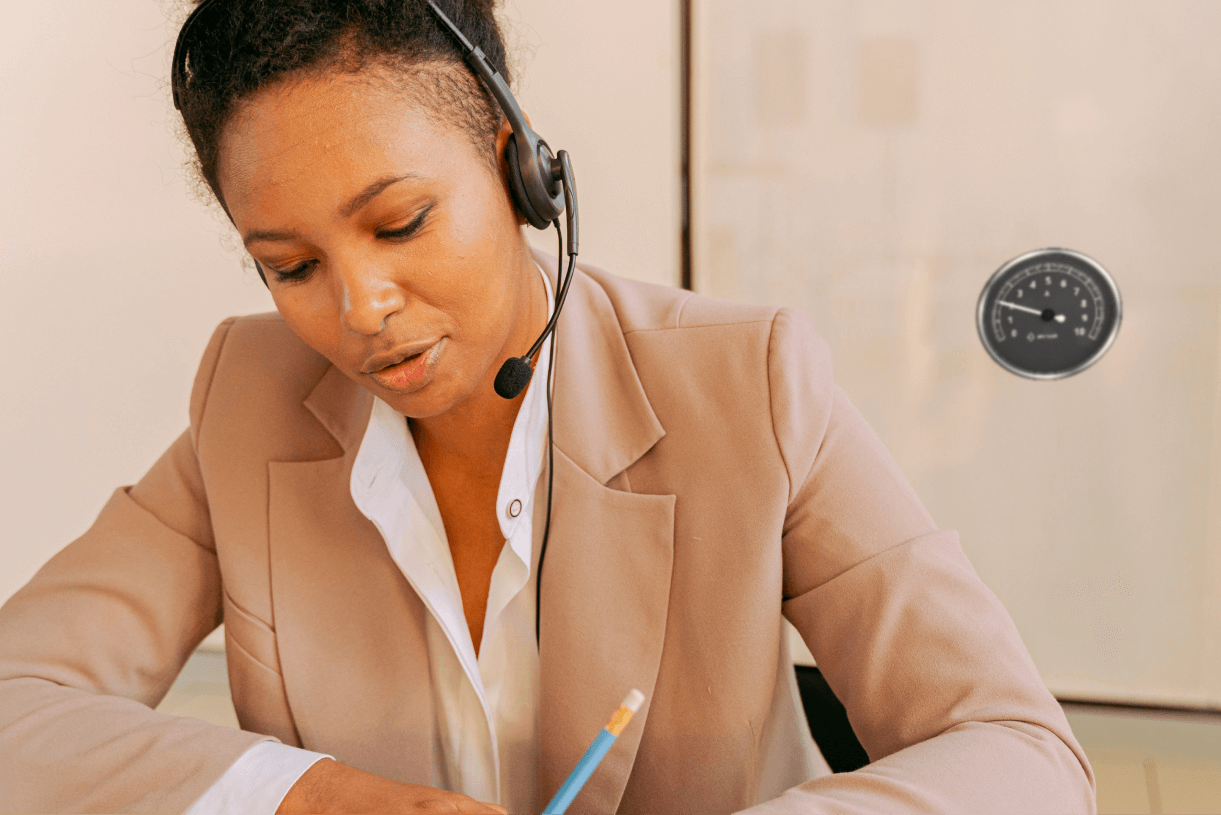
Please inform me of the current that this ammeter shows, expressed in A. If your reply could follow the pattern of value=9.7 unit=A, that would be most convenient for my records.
value=2 unit=A
